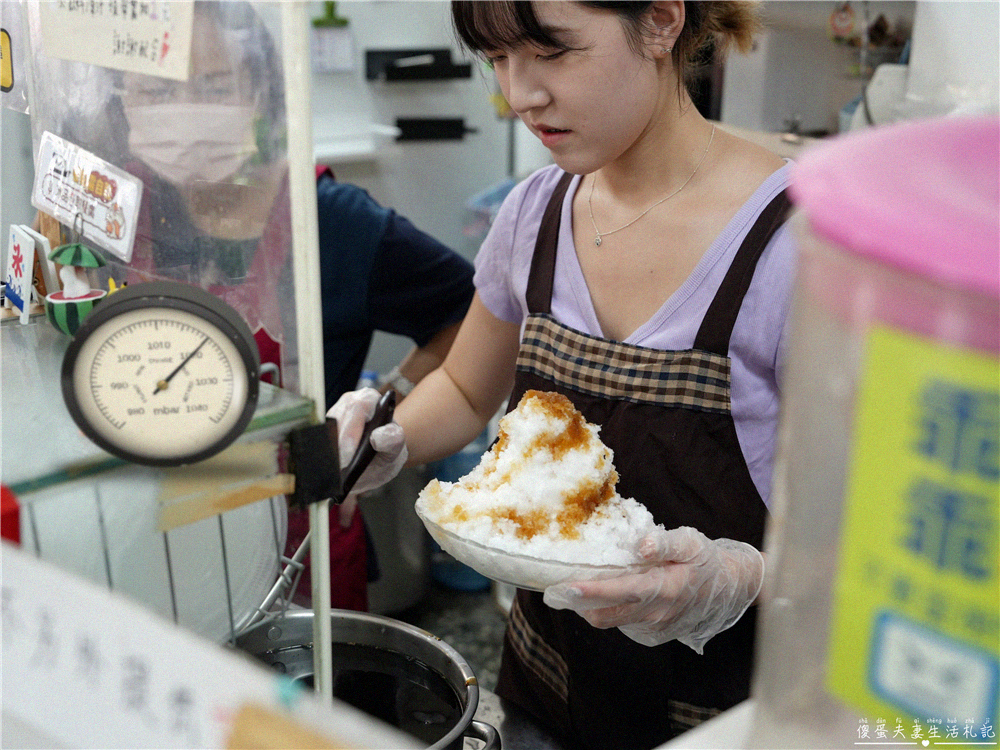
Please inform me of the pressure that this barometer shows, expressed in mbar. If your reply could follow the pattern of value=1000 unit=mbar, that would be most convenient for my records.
value=1020 unit=mbar
